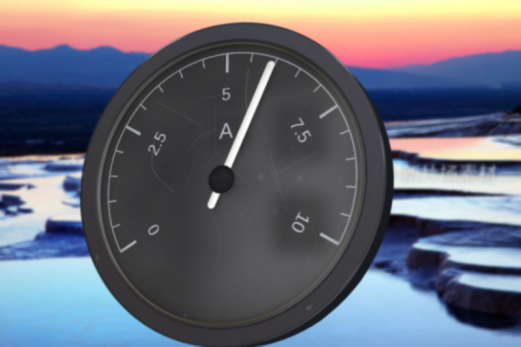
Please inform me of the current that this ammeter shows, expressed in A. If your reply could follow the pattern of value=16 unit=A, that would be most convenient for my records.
value=6 unit=A
